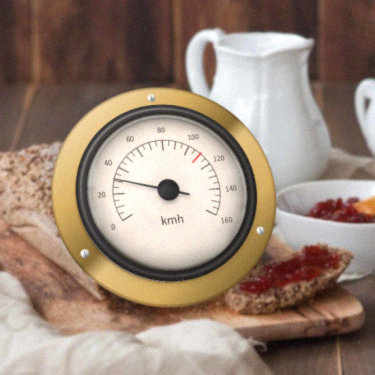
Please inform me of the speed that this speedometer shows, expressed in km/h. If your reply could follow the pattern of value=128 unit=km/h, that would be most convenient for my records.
value=30 unit=km/h
